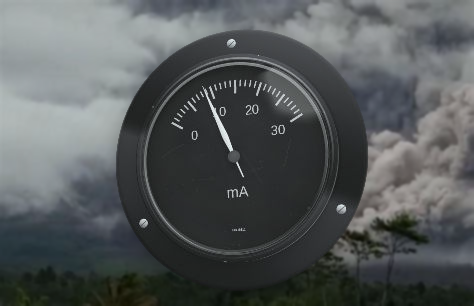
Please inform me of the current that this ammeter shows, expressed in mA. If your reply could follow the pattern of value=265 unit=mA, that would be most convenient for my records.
value=9 unit=mA
